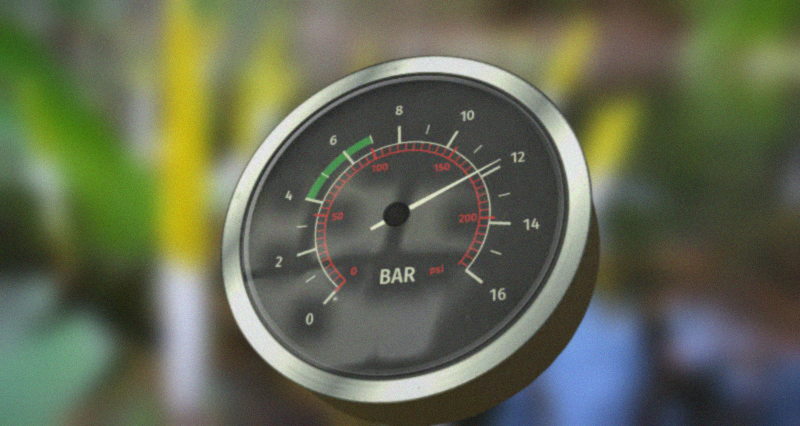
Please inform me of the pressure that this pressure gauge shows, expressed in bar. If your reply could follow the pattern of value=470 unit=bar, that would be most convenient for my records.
value=12 unit=bar
